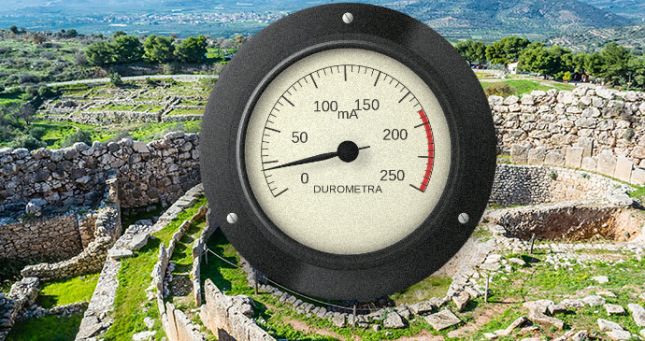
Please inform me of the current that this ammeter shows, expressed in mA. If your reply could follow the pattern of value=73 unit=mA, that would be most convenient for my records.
value=20 unit=mA
